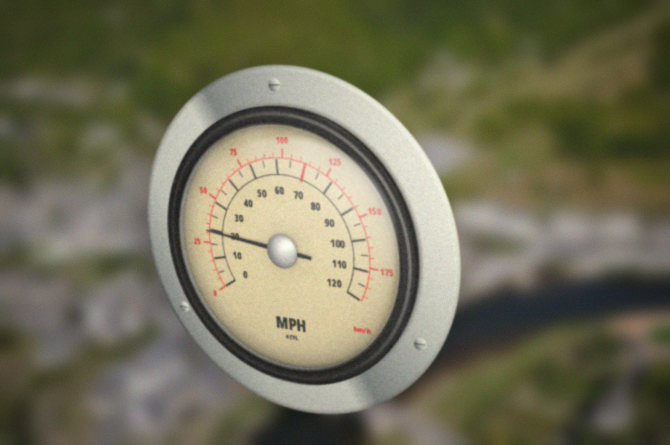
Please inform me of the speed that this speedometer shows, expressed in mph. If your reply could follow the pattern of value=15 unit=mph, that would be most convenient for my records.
value=20 unit=mph
